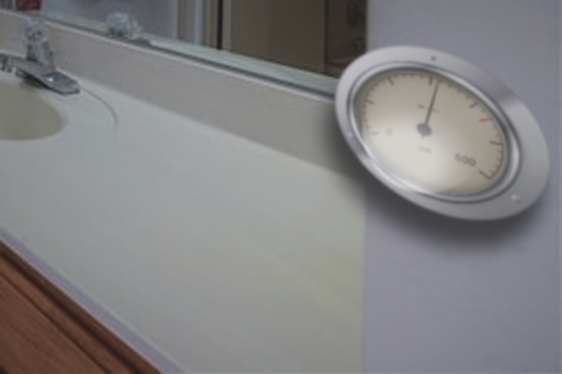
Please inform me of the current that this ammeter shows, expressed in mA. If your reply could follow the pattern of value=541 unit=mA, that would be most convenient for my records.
value=320 unit=mA
